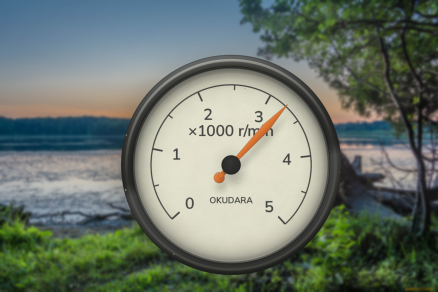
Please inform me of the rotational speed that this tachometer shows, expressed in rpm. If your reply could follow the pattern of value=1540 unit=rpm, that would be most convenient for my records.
value=3250 unit=rpm
